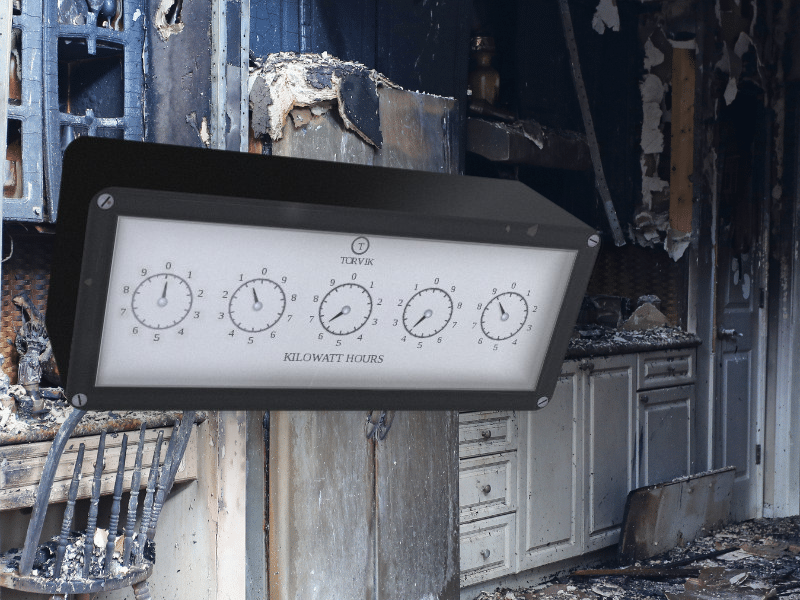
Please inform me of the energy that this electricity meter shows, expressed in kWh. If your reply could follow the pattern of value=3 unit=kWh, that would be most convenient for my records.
value=639 unit=kWh
